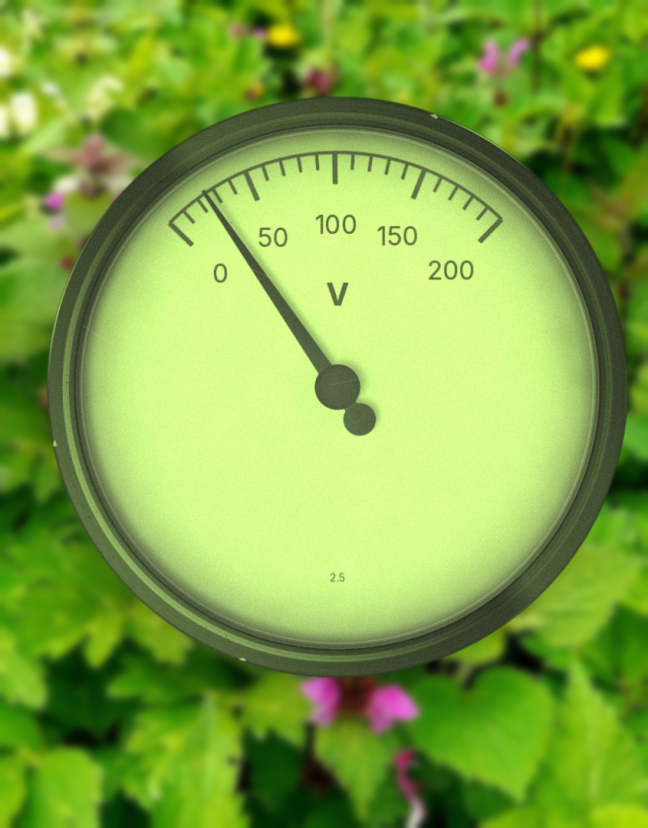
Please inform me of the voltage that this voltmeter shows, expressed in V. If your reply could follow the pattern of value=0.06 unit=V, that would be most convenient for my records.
value=25 unit=V
